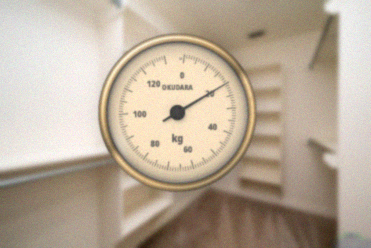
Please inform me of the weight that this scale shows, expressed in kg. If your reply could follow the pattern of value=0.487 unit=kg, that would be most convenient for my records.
value=20 unit=kg
